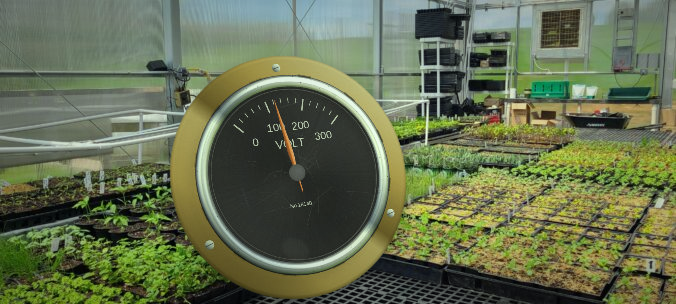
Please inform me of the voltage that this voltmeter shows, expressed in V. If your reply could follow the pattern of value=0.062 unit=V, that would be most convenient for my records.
value=120 unit=V
